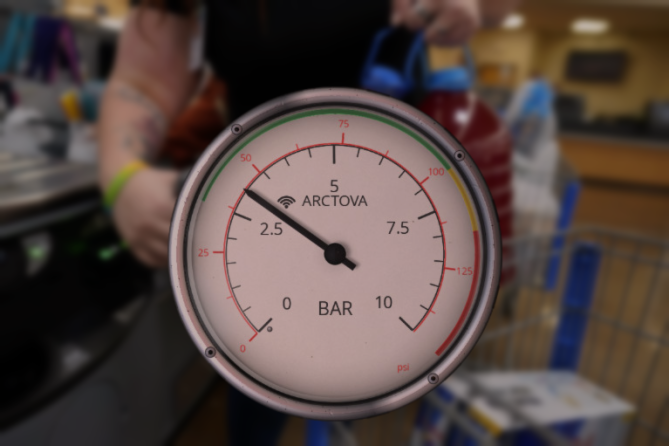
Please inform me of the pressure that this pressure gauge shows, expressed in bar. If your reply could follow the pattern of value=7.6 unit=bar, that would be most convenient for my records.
value=3 unit=bar
